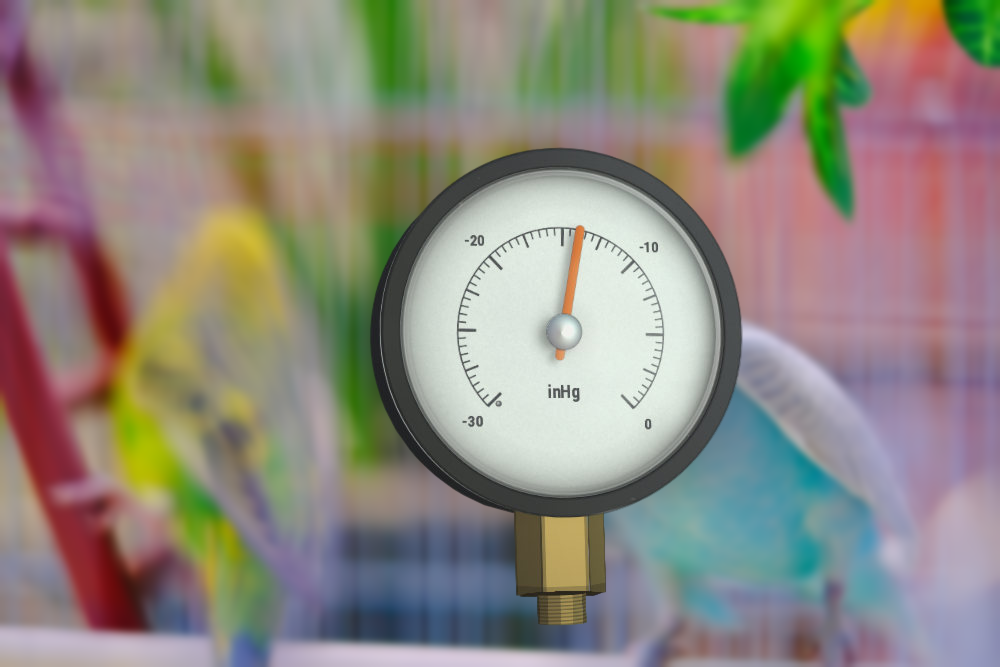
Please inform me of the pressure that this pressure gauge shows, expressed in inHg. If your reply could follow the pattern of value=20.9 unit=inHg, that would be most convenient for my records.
value=-14 unit=inHg
